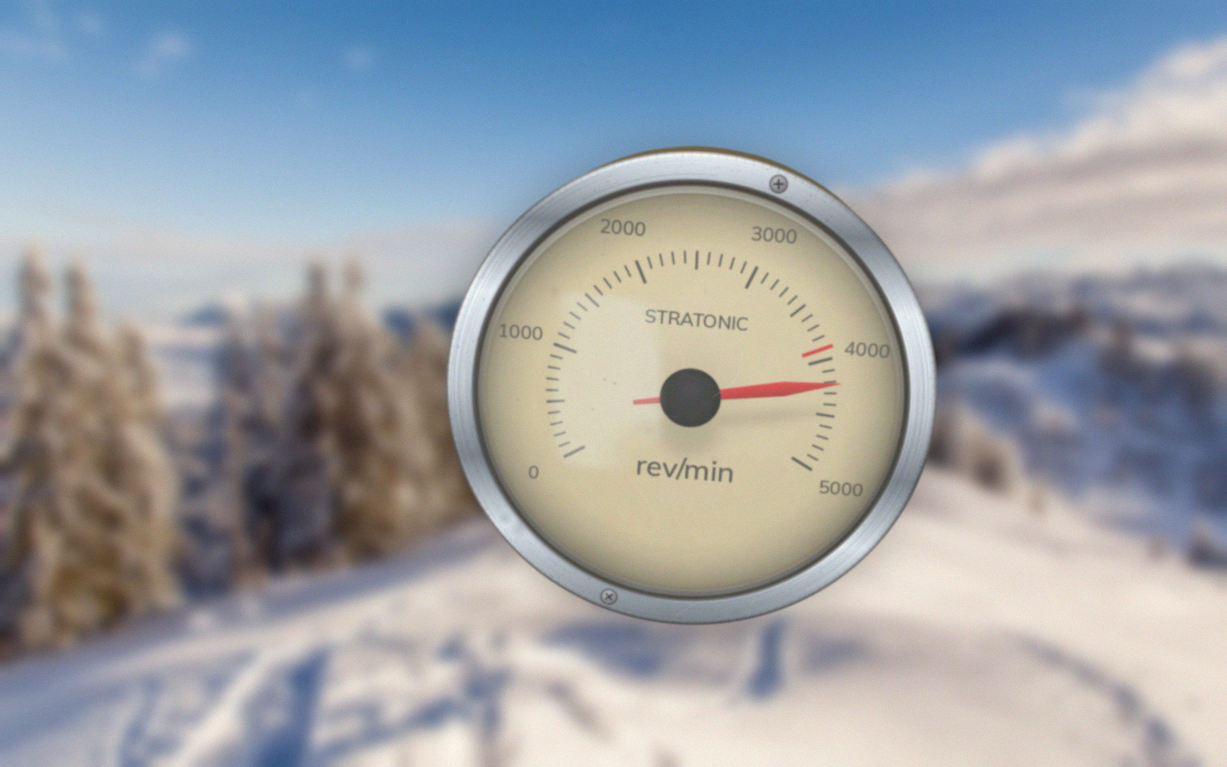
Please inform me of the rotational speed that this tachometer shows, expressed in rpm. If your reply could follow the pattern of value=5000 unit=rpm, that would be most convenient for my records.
value=4200 unit=rpm
